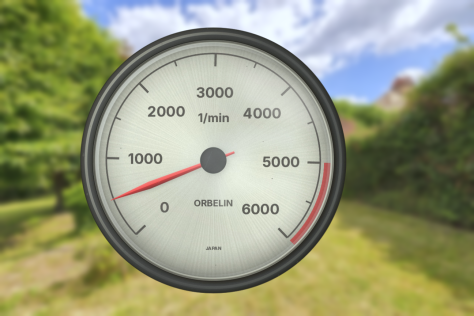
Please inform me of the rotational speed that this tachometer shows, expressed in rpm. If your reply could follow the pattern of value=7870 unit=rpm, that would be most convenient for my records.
value=500 unit=rpm
